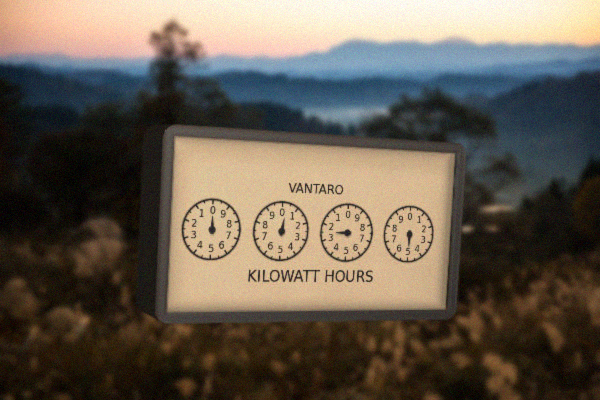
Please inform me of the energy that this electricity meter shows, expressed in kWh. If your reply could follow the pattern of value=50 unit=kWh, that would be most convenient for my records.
value=25 unit=kWh
